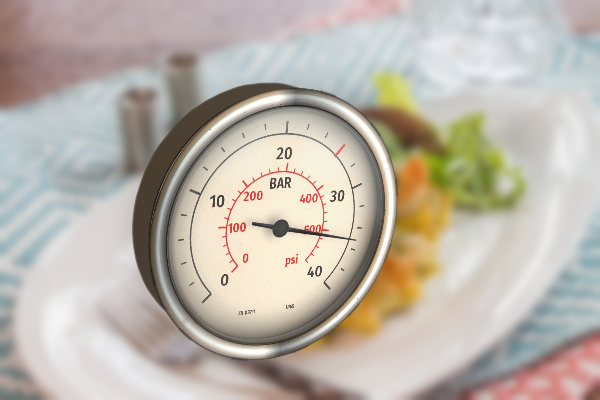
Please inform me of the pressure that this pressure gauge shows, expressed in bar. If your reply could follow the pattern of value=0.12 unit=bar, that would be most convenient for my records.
value=35 unit=bar
